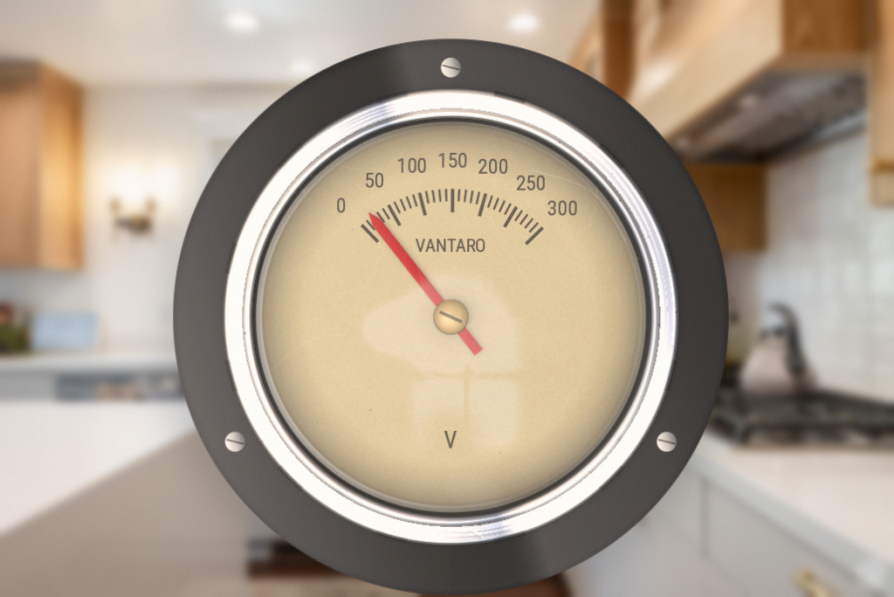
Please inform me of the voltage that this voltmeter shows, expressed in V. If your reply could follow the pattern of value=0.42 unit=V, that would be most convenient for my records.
value=20 unit=V
